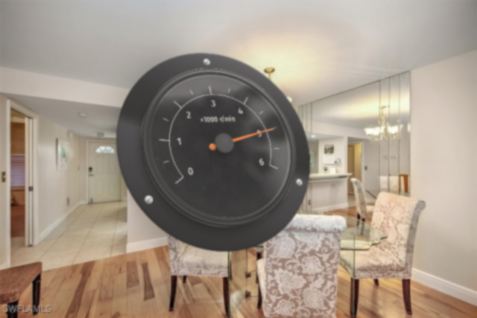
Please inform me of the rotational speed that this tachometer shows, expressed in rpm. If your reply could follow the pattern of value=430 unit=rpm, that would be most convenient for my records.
value=5000 unit=rpm
